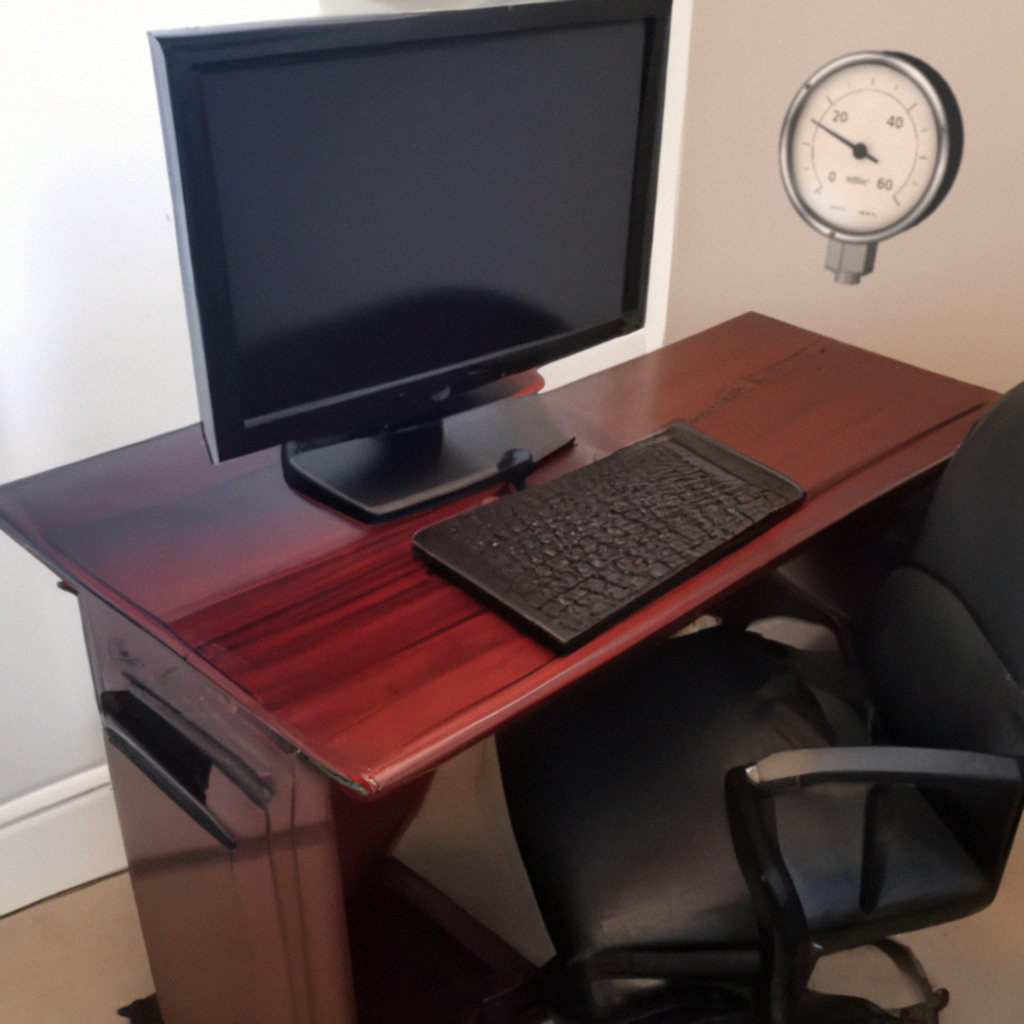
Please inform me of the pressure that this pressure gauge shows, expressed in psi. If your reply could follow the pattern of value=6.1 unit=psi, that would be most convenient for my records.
value=15 unit=psi
